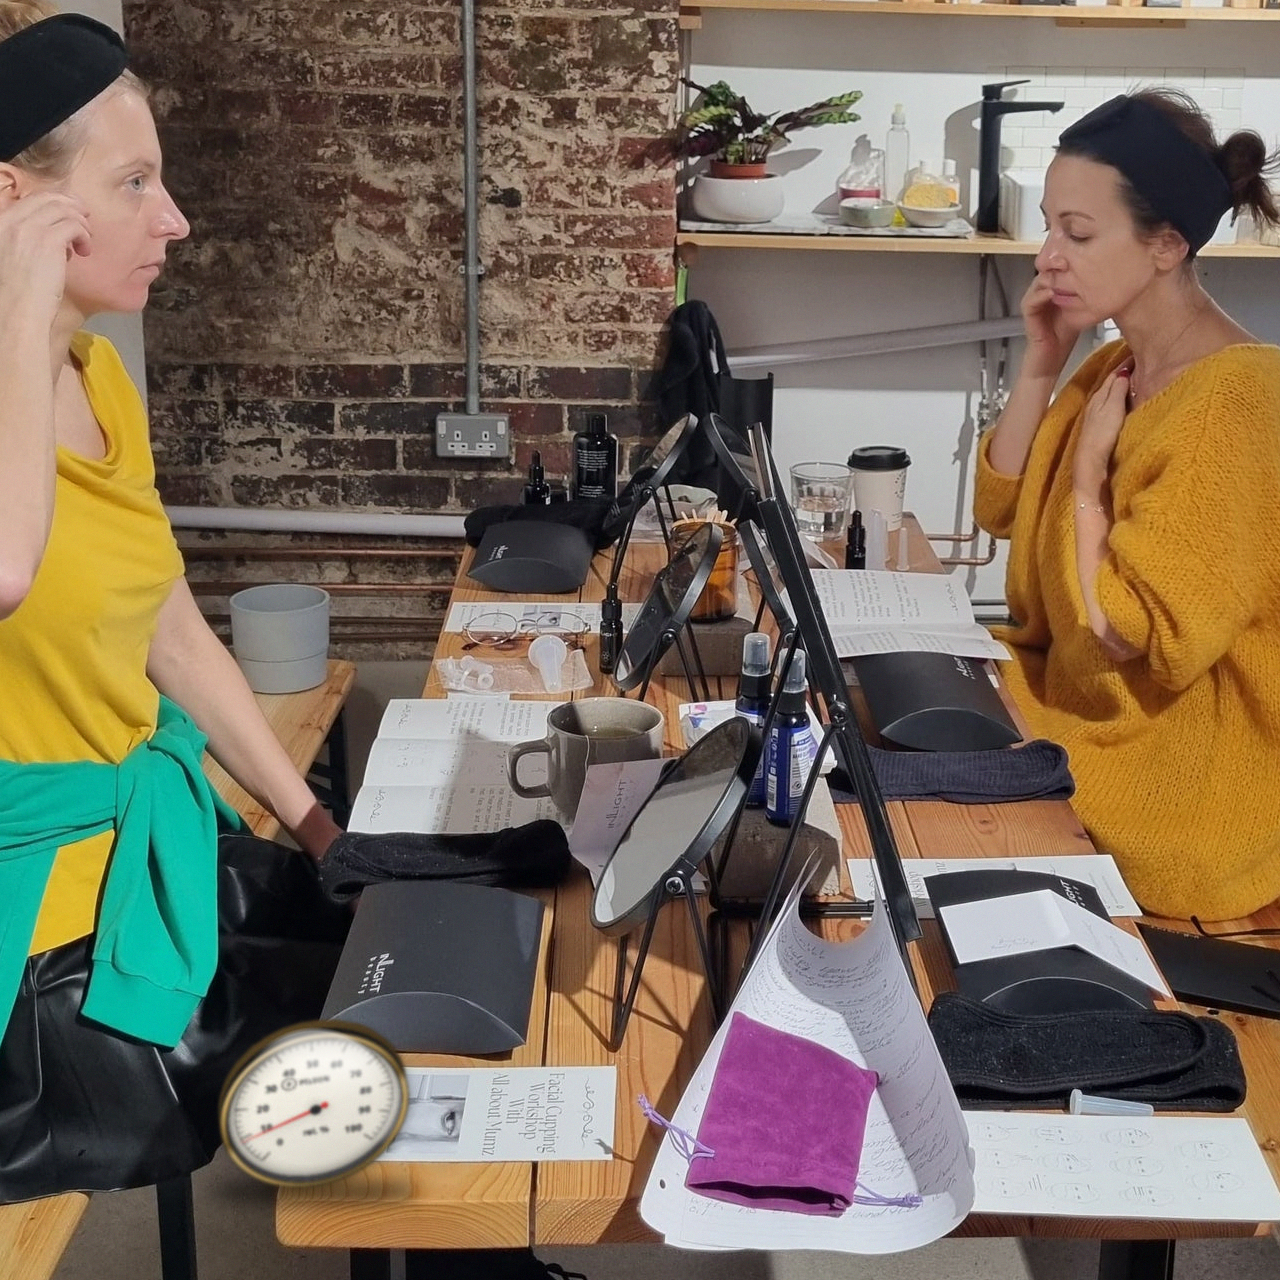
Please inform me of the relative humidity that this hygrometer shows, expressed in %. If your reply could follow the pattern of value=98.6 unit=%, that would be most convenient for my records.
value=10 unit=%
